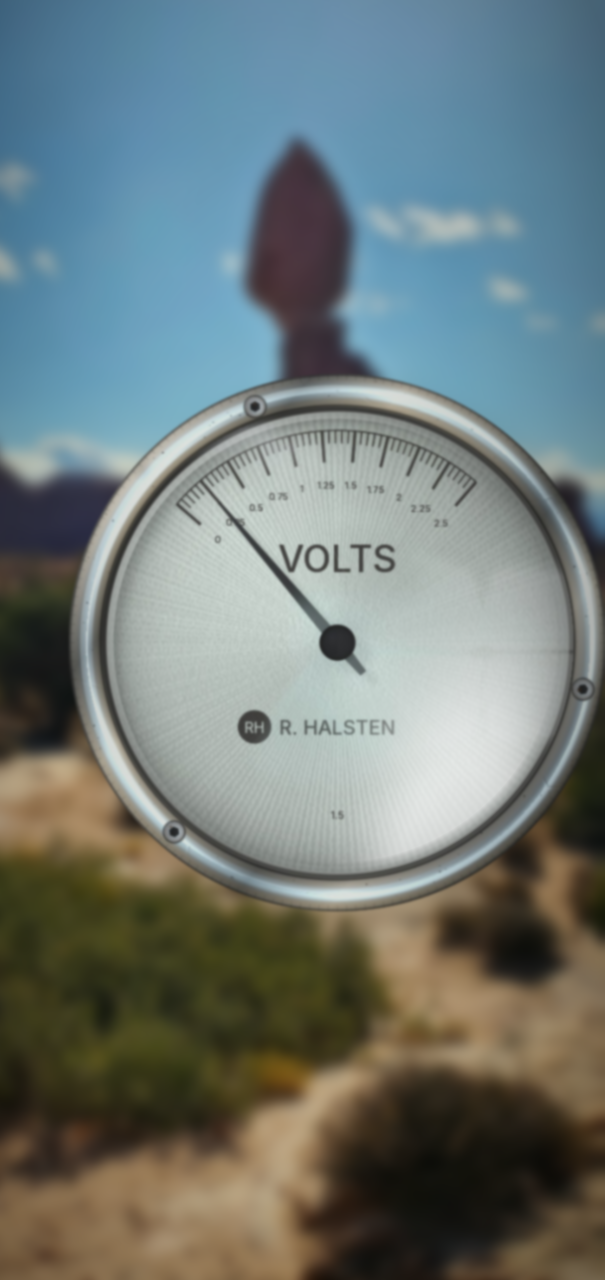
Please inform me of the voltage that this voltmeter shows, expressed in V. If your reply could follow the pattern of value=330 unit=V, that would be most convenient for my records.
value=0.25 unit=V
